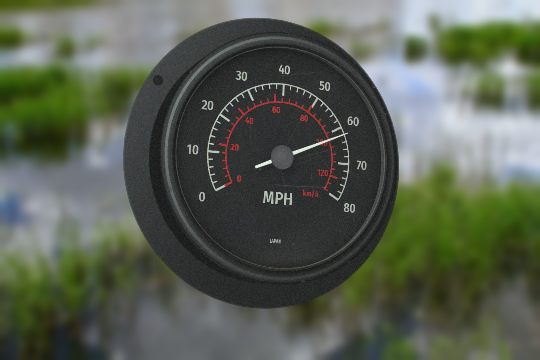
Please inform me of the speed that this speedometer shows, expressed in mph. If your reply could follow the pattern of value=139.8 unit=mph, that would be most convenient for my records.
value=62 unit=mph
